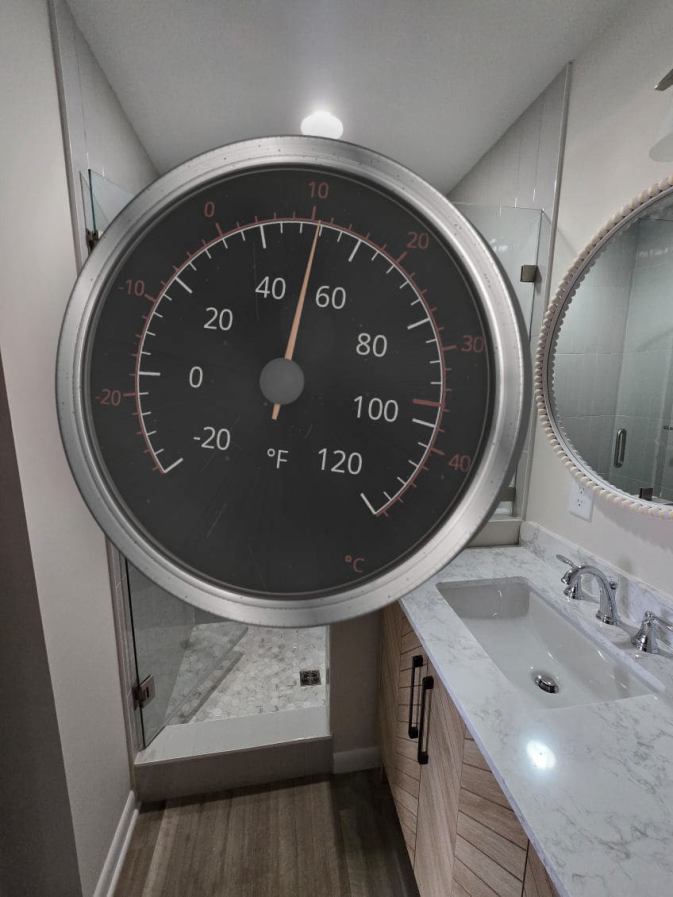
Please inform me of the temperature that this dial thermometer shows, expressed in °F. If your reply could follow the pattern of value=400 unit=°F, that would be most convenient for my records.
value=52 unit=°F
